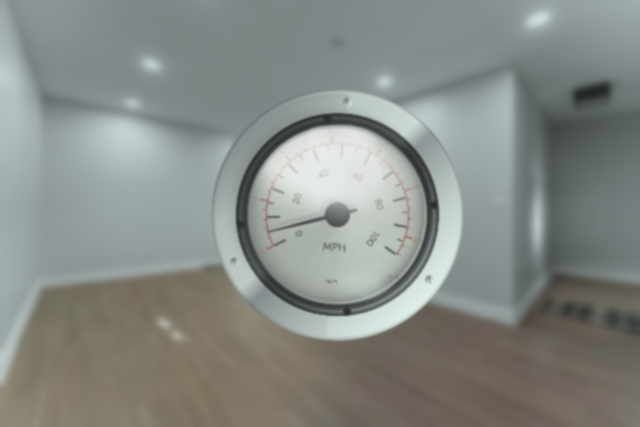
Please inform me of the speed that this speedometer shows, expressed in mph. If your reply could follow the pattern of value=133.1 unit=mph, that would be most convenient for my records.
value=5 unit=mph
